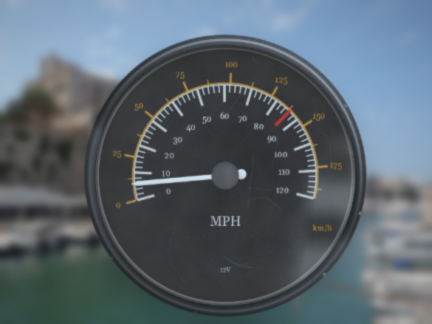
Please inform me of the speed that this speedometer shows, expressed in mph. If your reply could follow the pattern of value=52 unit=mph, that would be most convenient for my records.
value=6 unit=mph
